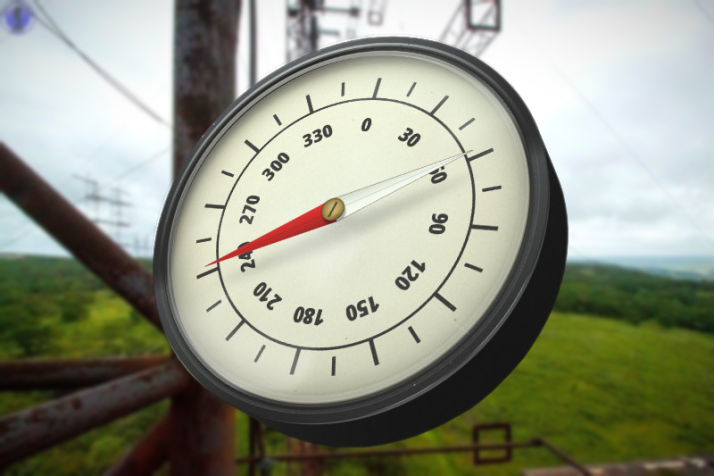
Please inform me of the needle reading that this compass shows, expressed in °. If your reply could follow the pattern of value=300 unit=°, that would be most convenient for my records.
value=240 unit=°
